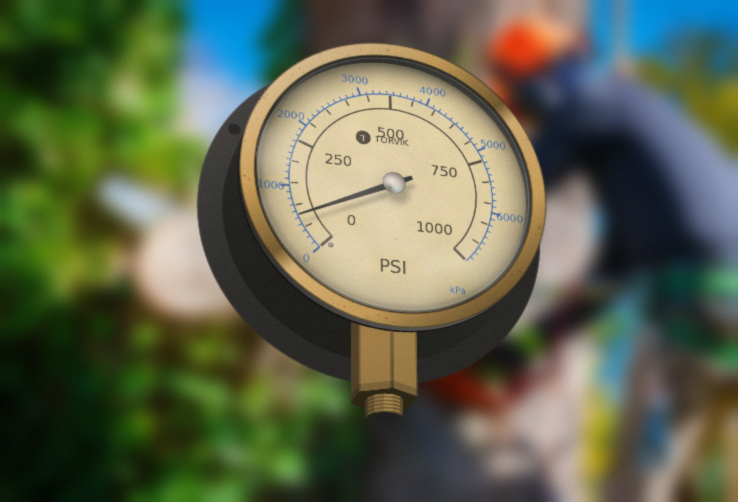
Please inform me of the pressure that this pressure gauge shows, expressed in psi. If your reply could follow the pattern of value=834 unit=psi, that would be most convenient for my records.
value=75 unit=psi
